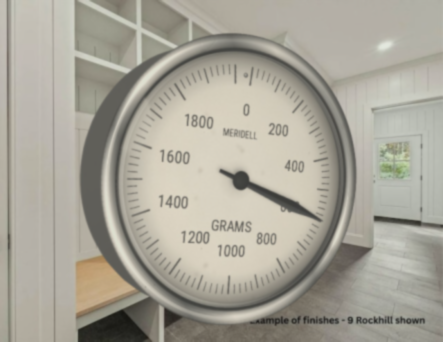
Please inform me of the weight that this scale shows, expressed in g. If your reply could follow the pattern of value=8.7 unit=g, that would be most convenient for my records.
value=600 unit=g
